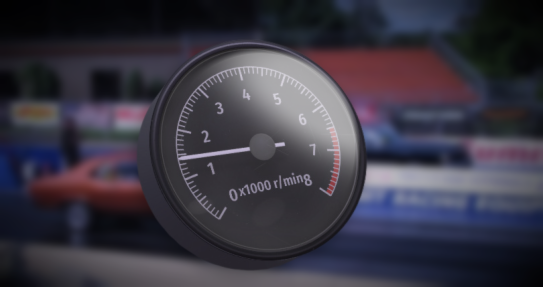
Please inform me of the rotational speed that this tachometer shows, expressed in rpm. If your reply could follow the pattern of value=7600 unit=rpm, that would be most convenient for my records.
value=1400 unit=rpm
